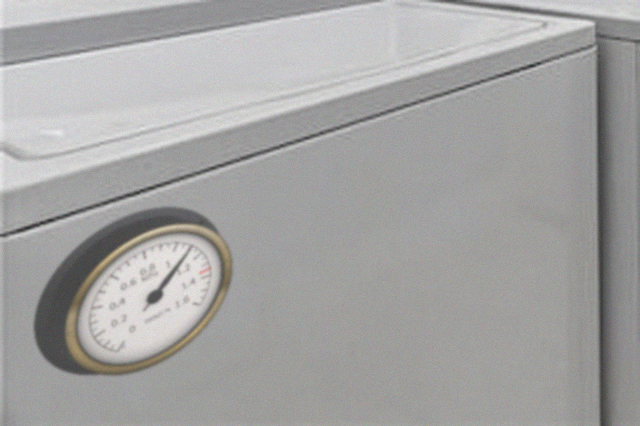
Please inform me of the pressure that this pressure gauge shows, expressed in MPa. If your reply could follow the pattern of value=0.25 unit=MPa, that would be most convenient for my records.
value=1.1 unit=MPa
